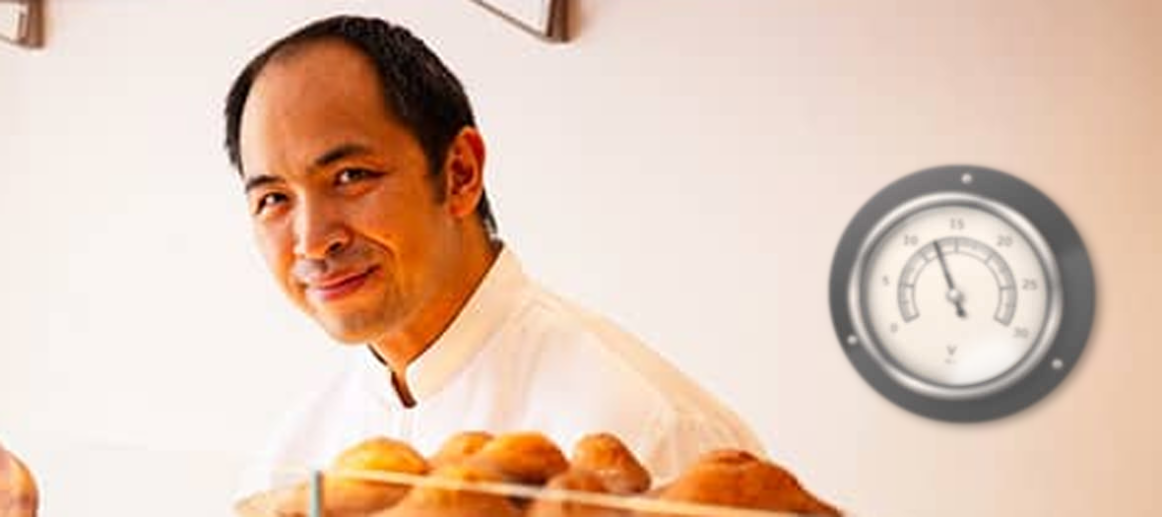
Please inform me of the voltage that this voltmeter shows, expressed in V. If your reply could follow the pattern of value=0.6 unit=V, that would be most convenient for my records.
value=12.5 unit=V
